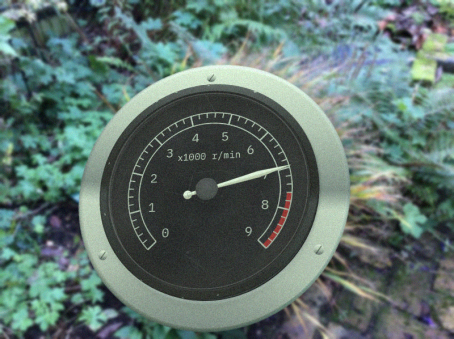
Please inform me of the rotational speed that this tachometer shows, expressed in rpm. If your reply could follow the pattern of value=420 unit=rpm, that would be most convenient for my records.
value=7000 unit=rpm
